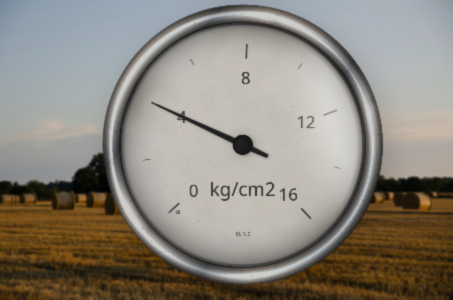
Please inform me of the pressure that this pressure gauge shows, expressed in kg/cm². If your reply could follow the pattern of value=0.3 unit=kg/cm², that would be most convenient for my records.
value=4 unit=kg/cm²
